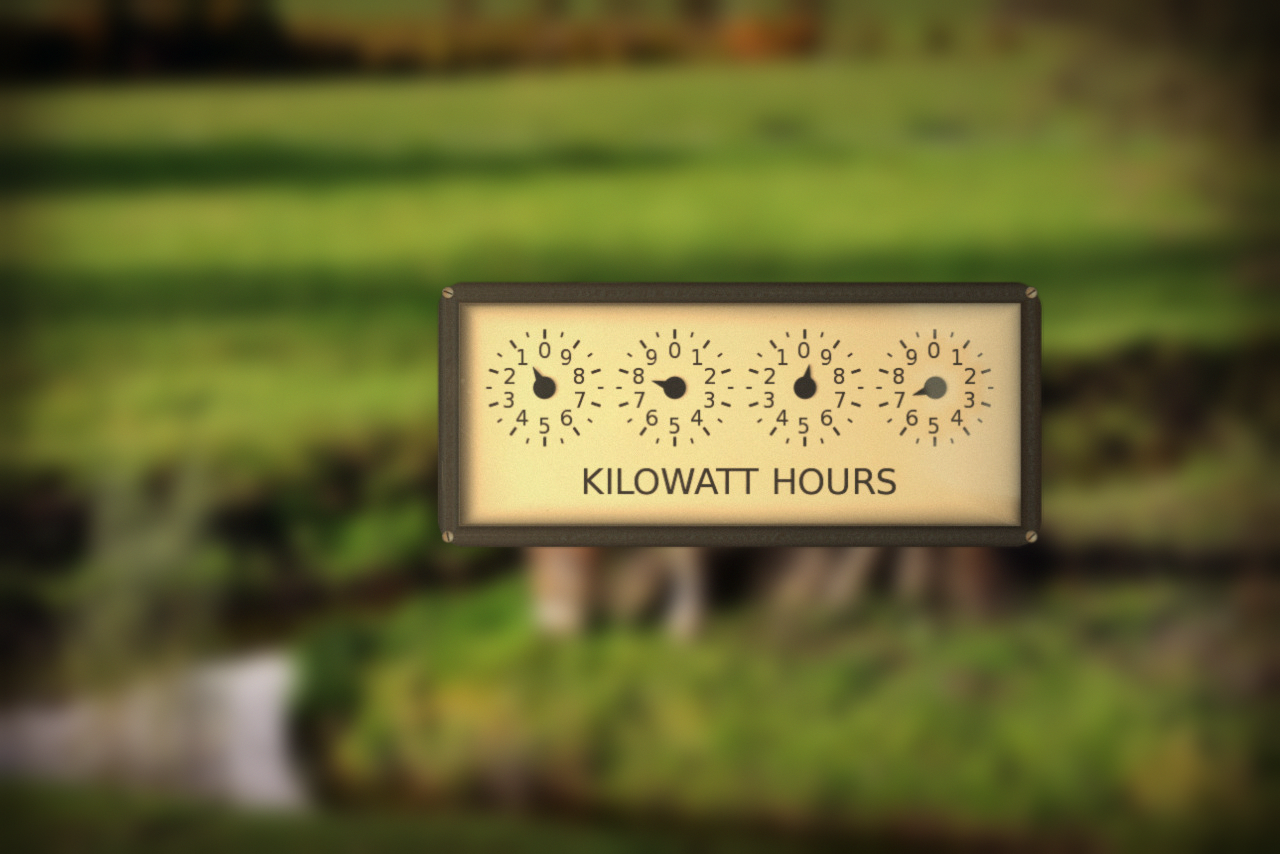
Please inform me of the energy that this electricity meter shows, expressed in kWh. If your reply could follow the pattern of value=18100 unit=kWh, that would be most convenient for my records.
value=797 unit=kWh
